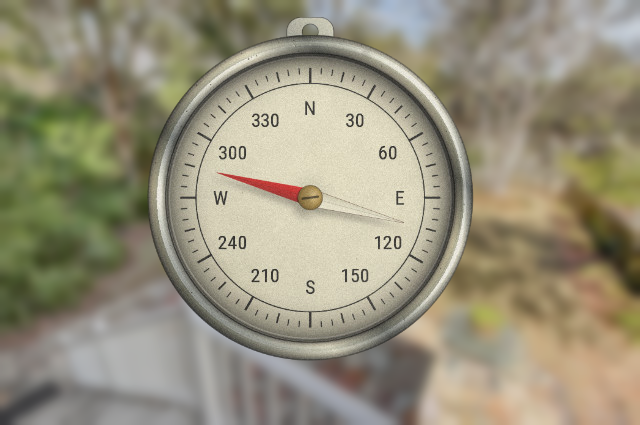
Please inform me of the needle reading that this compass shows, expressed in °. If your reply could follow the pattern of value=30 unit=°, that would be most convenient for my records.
value=285 unit=°
